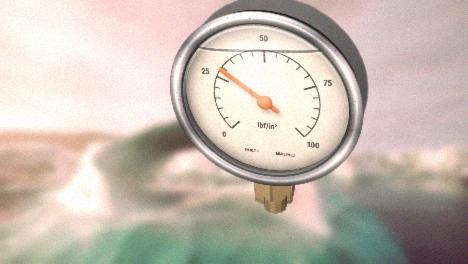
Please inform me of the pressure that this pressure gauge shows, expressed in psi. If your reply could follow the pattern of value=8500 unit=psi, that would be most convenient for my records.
value=30 unit=psi
